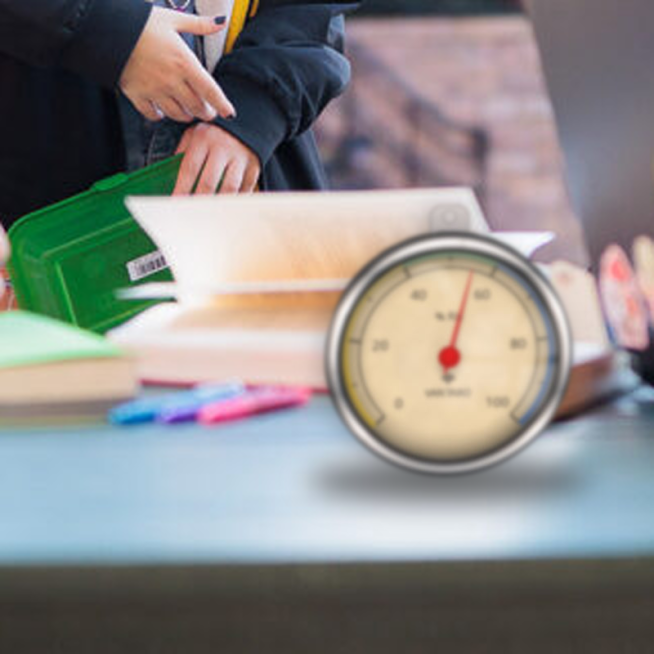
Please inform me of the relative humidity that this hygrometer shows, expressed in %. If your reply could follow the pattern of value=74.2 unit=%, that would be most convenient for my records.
value=55 unit=%
